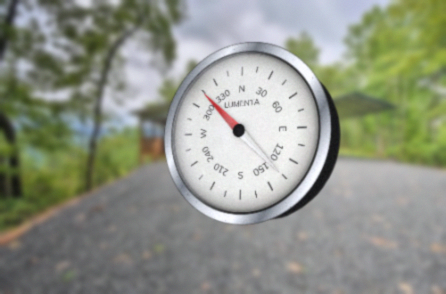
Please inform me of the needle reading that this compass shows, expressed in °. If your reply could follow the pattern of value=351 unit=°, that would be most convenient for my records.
value=315 unit=°
